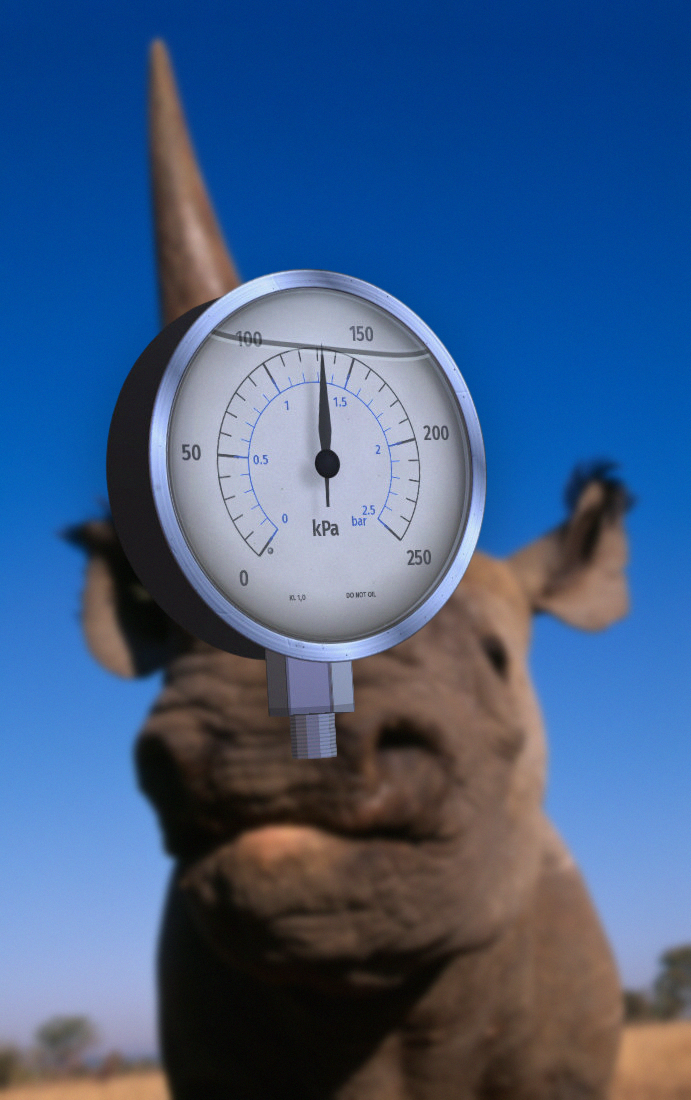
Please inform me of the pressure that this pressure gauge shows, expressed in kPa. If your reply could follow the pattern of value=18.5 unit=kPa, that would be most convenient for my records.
value=130 unit=kPa
